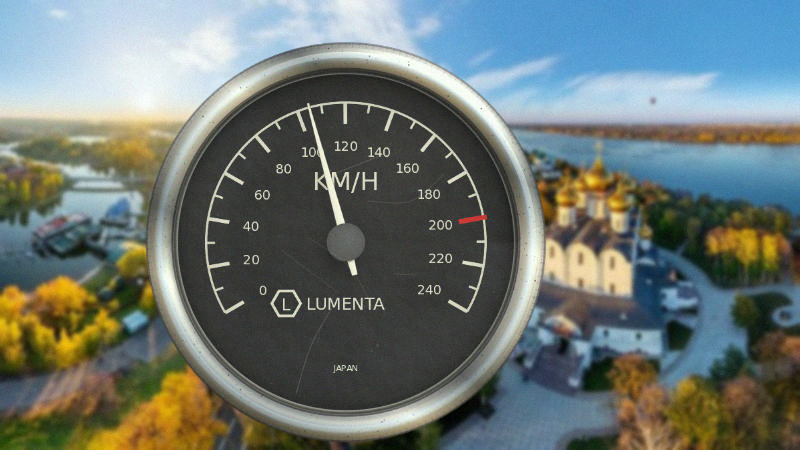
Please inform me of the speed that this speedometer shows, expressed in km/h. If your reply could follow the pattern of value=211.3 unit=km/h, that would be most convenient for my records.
value=105 unit=km/h
